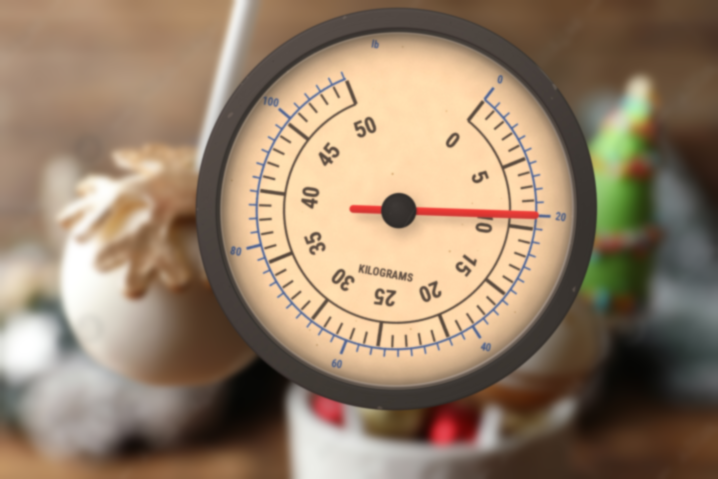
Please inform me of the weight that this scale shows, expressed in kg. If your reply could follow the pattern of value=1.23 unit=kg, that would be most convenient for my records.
value=9 unit=kg
